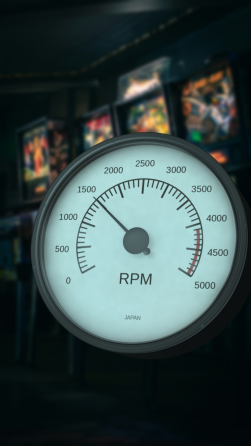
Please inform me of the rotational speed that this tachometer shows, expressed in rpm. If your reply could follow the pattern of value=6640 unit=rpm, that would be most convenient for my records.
value=1500 unit=rpm
